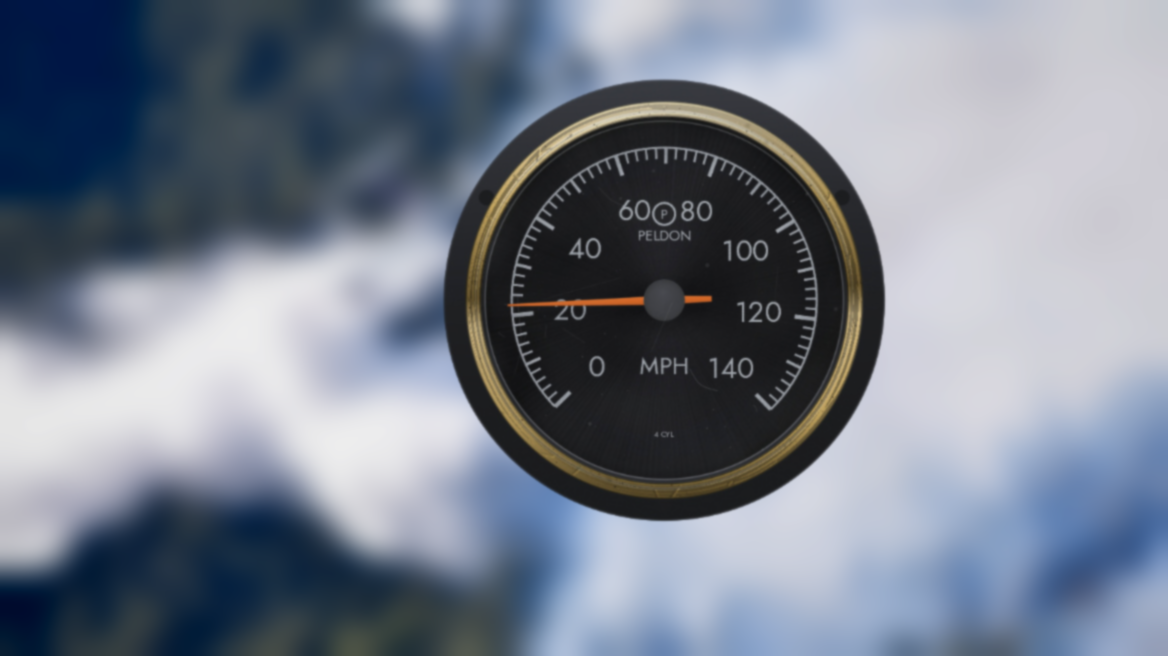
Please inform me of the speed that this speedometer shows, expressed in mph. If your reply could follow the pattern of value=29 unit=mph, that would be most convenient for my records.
value=22 unit=mph
